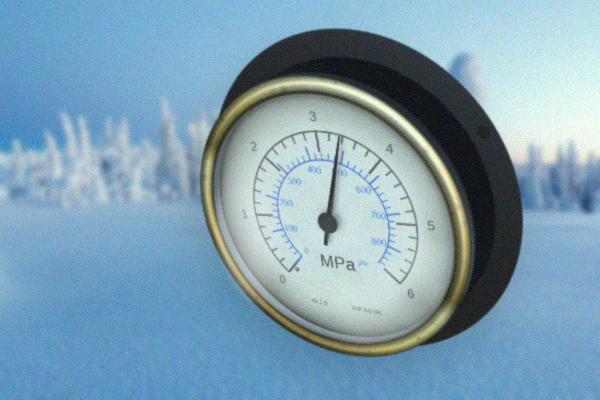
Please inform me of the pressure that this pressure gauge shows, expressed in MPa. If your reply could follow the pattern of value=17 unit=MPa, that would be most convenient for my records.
value=3.4 unit=MPa
